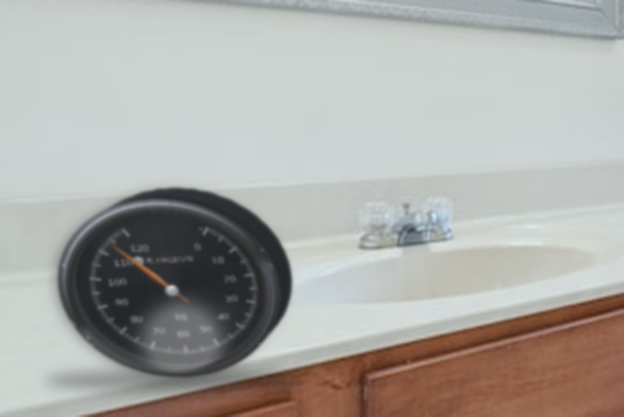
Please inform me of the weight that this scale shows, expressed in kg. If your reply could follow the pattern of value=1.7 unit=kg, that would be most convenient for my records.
value=115 unit=kg
